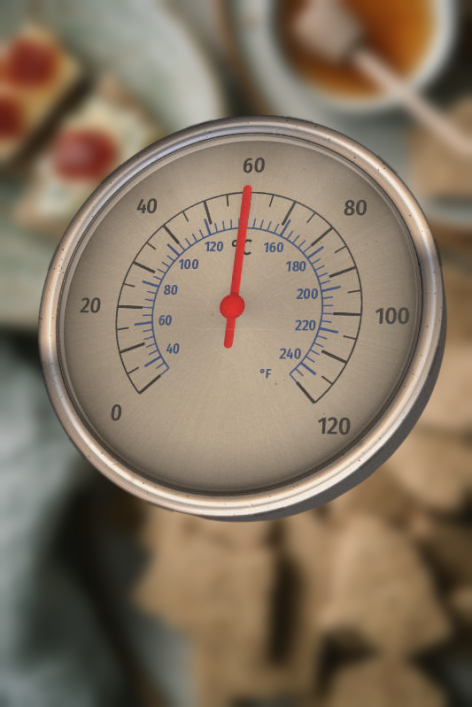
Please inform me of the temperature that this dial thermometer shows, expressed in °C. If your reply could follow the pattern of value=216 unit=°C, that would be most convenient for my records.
value=60 unit=°C
